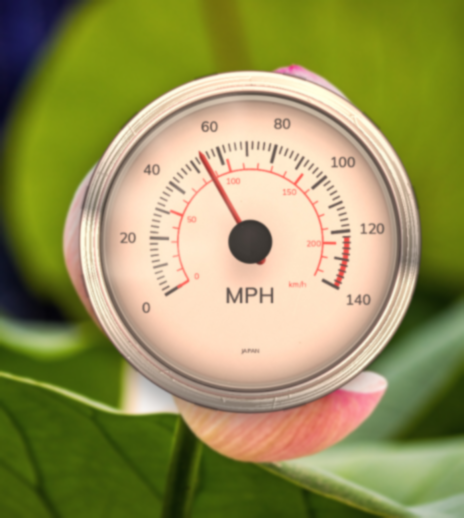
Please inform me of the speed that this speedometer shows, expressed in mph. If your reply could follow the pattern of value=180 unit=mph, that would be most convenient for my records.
value=54 unit=mph
